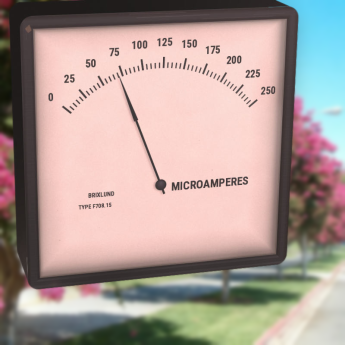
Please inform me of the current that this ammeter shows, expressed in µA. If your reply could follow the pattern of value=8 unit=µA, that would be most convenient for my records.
value=70 unit=µA
